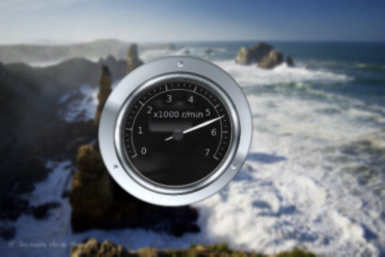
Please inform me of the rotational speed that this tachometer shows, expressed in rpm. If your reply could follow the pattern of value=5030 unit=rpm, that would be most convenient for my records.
value=5400 unit=rpm
